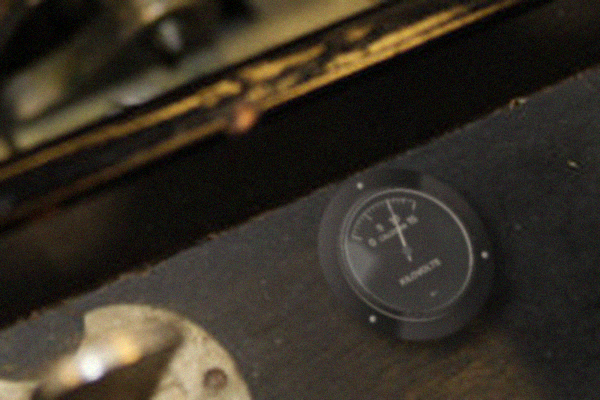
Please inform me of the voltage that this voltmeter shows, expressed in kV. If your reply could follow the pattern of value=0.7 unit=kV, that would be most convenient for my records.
value=10 unit=kV
